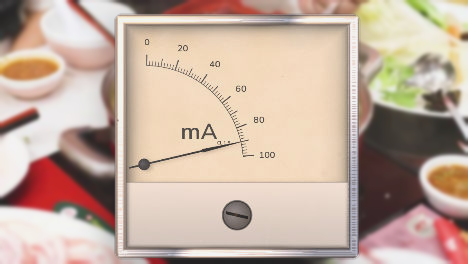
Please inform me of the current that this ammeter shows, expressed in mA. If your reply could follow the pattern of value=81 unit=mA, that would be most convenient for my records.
value=90 unit=mA
